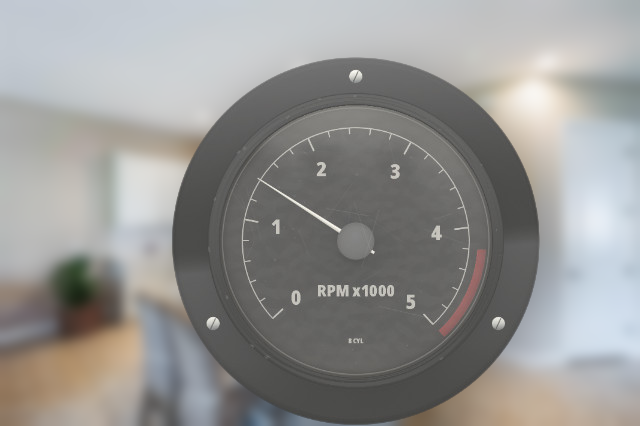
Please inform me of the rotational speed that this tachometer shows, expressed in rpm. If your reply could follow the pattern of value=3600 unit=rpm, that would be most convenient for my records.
value=1400 unit=rpm
